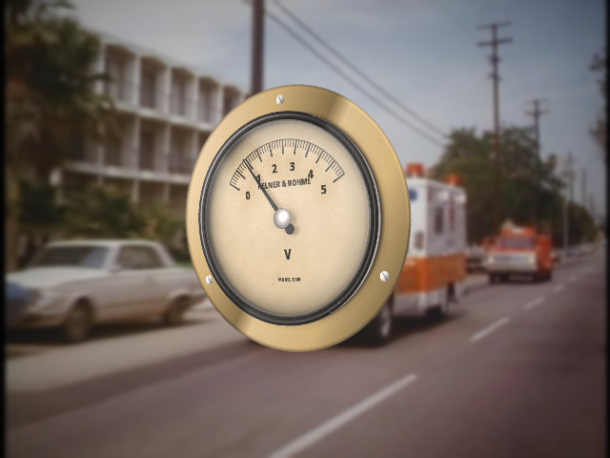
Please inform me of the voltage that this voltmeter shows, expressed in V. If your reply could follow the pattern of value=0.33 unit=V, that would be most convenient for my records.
value=1 unit=V
